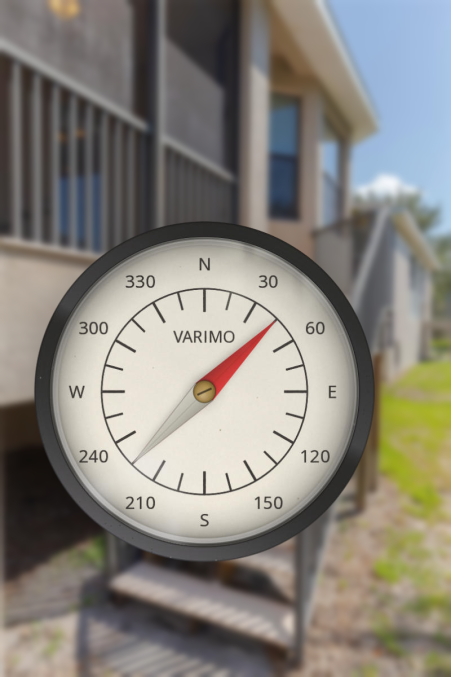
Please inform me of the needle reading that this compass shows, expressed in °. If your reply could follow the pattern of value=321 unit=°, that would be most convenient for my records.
value=45 unit=°
